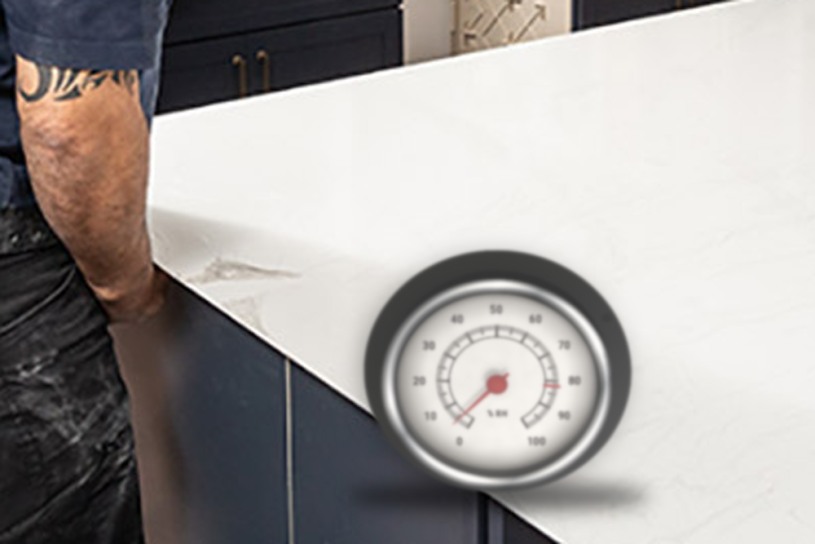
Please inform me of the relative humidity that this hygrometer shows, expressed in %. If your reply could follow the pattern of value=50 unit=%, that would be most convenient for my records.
value=5 unit=%
